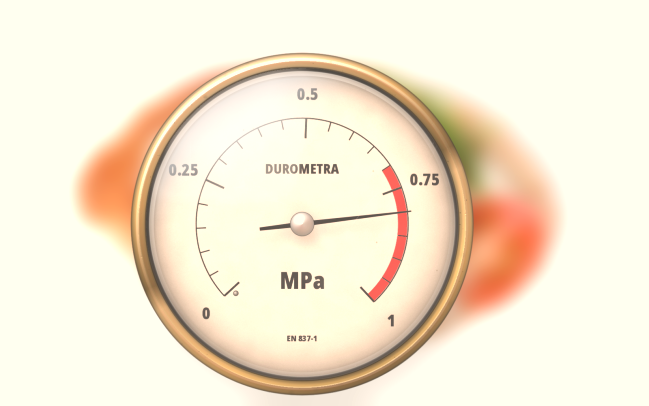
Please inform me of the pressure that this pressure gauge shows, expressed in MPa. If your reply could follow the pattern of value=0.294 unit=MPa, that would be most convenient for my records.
value=0.8 unit=MPa
